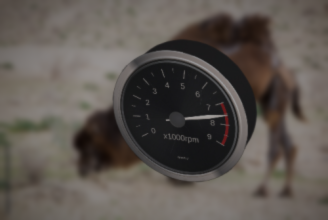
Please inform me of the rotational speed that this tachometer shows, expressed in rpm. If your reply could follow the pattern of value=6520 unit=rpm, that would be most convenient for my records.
value=7500 unit=rpm
